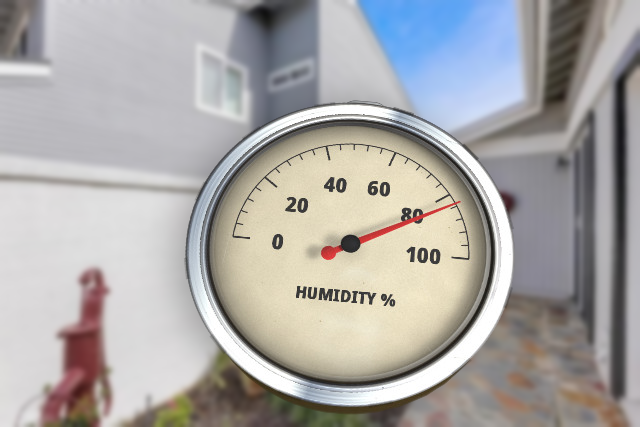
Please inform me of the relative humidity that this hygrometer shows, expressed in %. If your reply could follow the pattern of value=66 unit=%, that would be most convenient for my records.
value=84 unit=%
